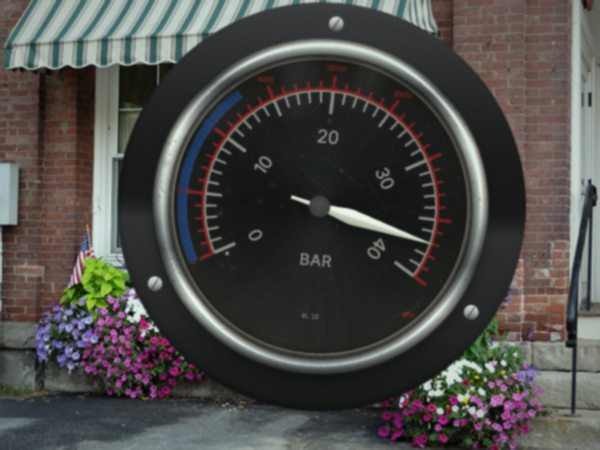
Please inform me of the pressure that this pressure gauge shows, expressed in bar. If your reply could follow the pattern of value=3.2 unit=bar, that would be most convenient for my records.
value=37 unit=bar
